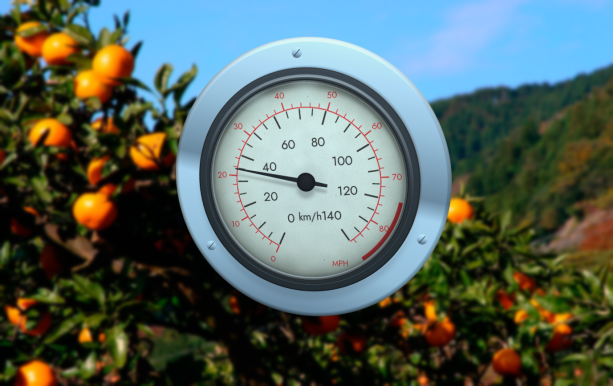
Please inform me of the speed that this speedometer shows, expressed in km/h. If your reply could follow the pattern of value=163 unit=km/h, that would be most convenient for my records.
value=35 unit=km/h
